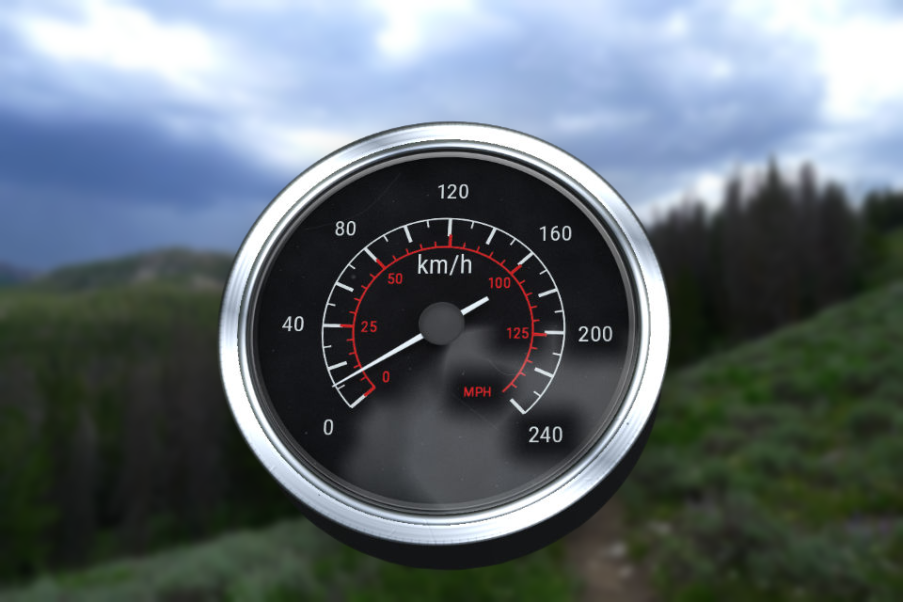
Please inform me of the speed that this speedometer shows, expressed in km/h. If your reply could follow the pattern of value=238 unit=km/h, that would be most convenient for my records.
value=10 unit=km/h
